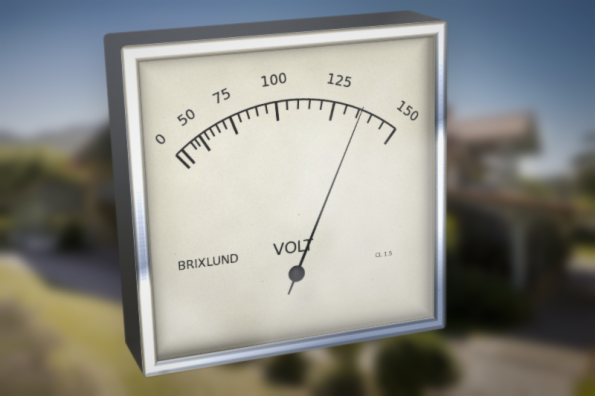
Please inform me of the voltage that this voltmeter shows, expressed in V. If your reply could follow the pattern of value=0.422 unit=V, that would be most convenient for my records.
value=135 unit=V
